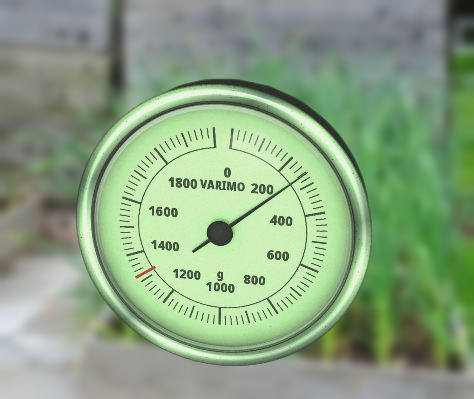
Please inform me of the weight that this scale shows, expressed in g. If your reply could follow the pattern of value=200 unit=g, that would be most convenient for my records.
value=260 unit=g
